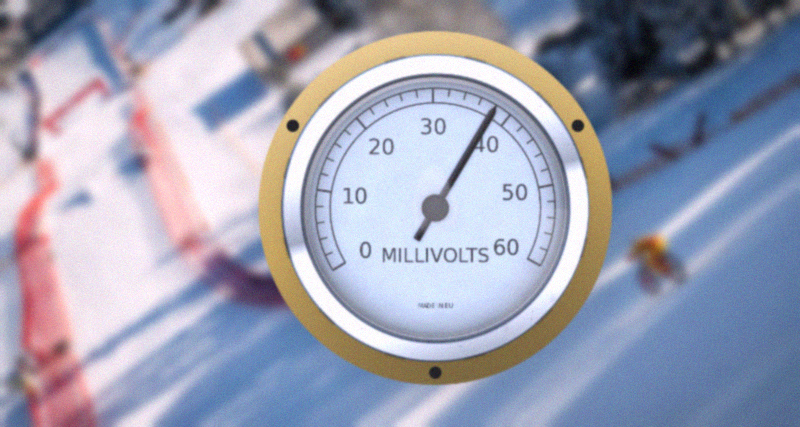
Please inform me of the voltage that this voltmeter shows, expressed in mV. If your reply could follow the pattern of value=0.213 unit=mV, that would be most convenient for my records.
value=38 unit=mV
